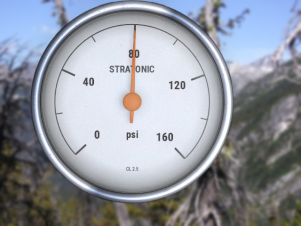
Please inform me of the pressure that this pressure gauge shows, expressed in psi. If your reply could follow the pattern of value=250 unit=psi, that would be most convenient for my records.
value=80 unit=psi
